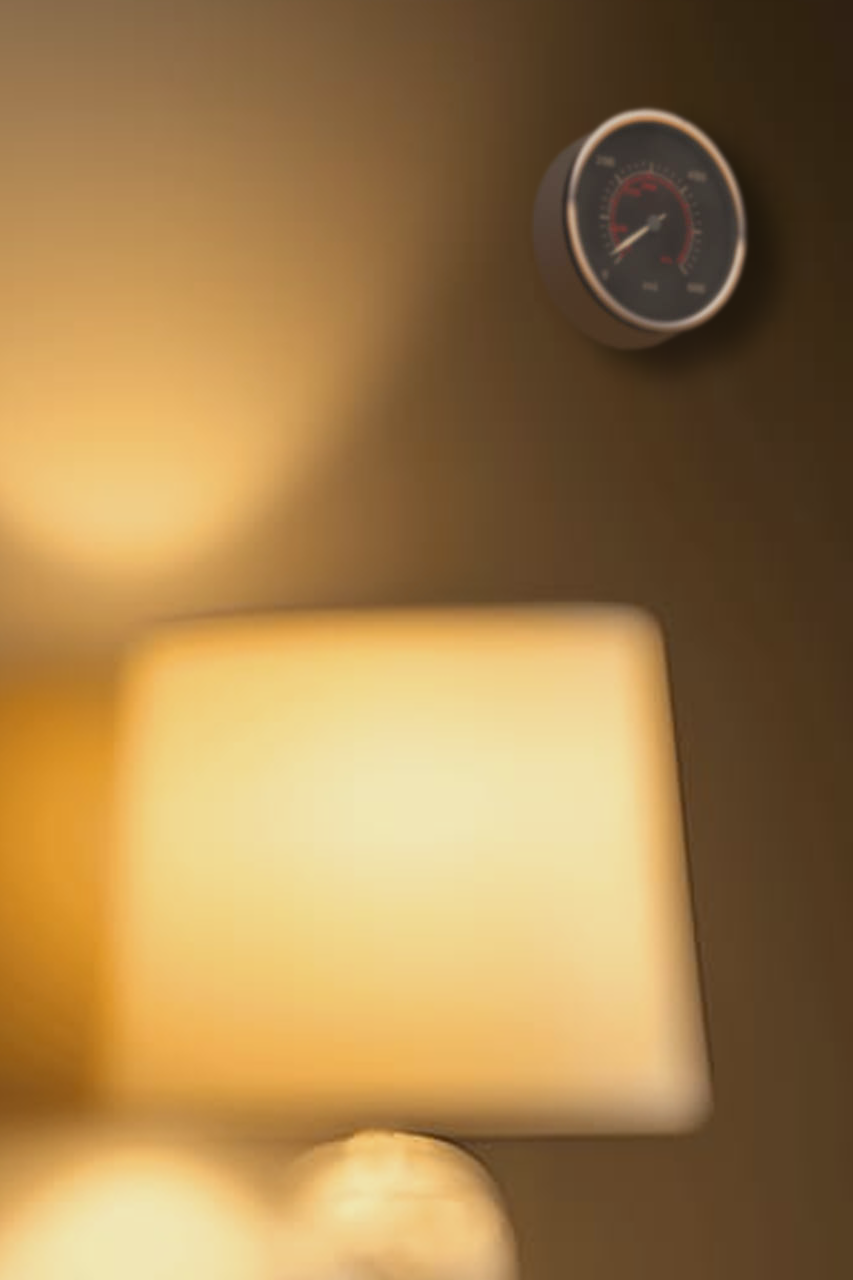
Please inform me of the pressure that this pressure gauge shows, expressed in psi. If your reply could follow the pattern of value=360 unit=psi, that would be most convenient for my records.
value=20 unit=psi
